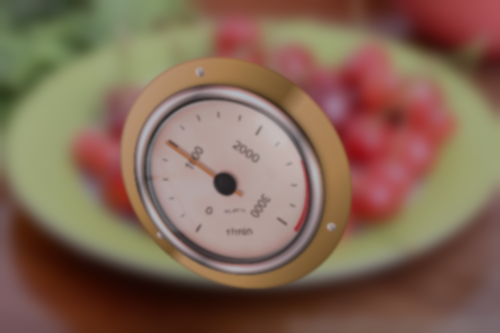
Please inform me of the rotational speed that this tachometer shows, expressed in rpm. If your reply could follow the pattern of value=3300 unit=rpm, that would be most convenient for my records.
value=1000 unit=rpm
